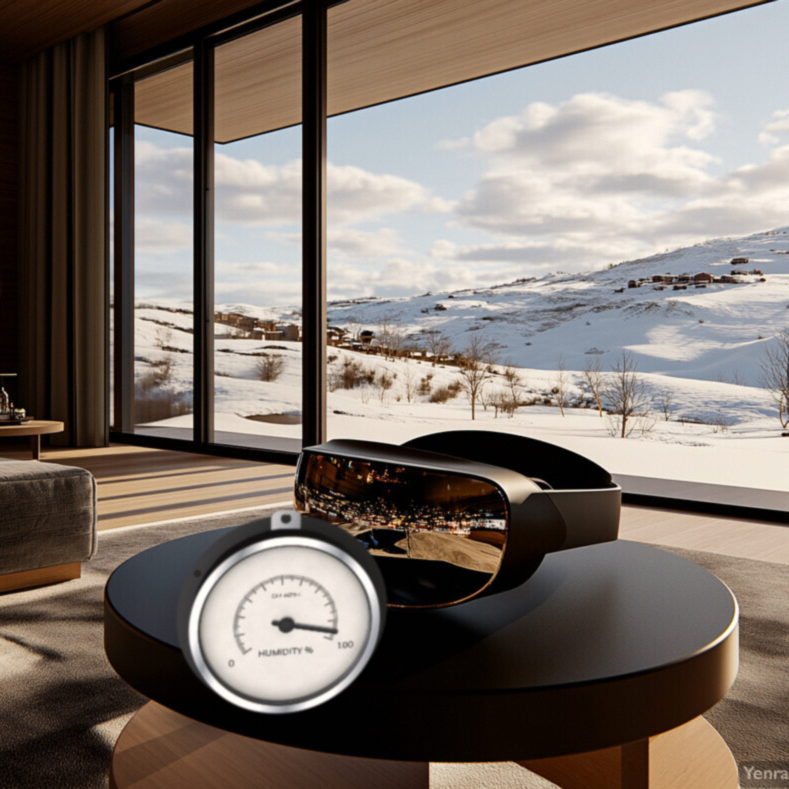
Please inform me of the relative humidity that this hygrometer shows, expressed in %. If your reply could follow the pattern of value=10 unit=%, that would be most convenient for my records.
value=95 unit=%
